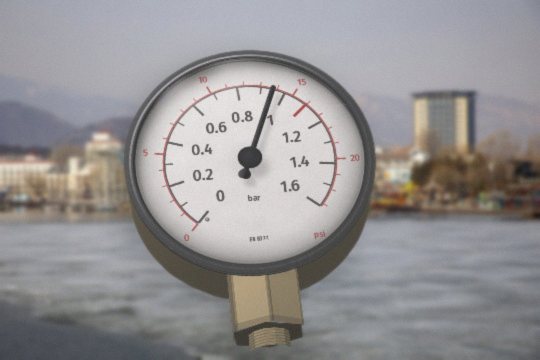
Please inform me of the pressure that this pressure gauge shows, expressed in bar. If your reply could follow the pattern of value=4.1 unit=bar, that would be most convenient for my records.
value=0.95 unit=bar
